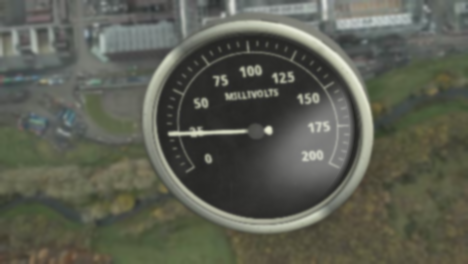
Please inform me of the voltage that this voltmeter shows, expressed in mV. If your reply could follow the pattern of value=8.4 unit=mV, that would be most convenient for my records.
value=25 unit=mV
